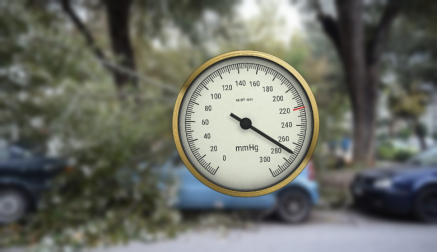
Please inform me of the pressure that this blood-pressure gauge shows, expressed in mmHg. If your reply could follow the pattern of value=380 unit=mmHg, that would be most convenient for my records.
value=270 unit=mmHg
